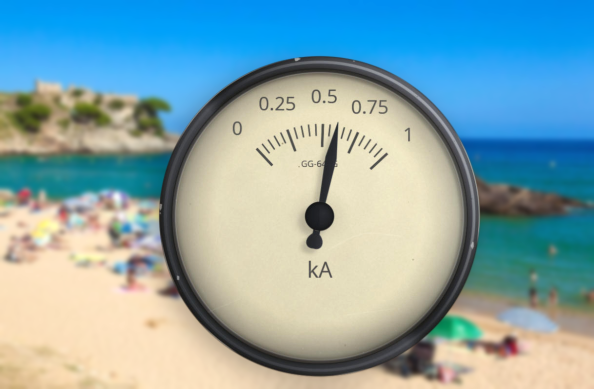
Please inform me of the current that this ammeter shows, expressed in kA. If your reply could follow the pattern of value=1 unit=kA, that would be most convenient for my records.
value=0.6 unit=kA
